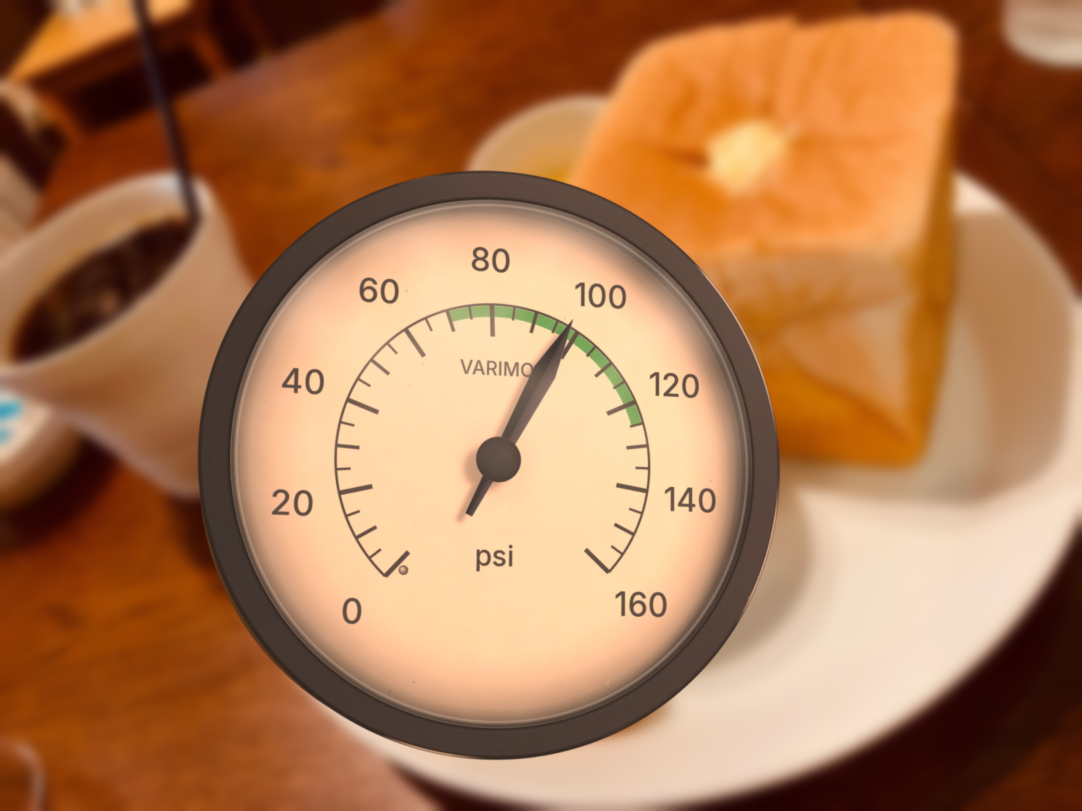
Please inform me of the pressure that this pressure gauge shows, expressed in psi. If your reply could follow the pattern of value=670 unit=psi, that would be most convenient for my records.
value=97.5 unit=psi
